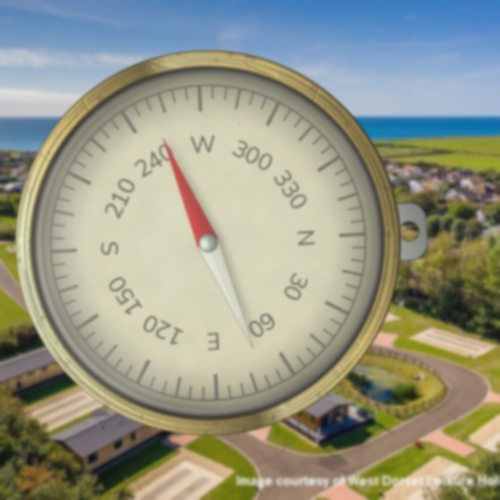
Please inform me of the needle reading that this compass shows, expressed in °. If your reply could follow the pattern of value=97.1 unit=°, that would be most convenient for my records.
value=250 unit=°
